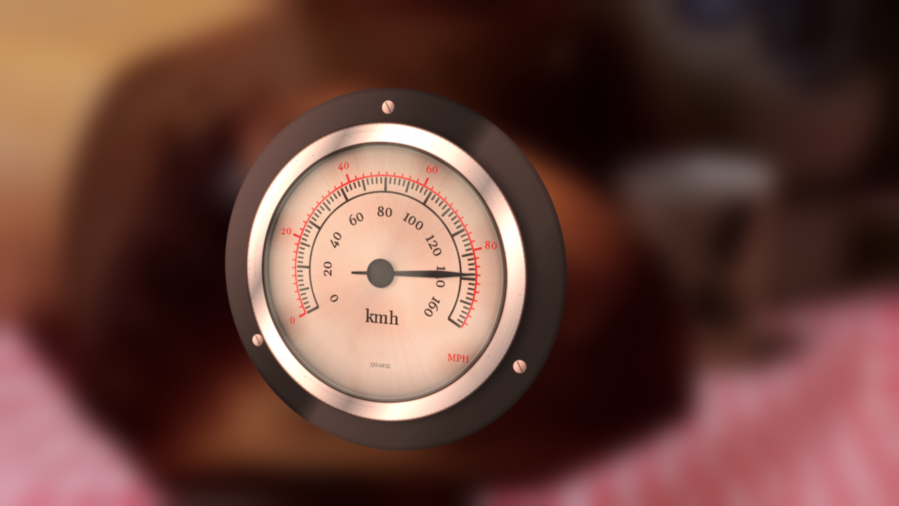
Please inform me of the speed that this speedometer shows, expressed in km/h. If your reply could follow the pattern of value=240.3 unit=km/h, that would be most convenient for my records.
value=138 unit=km/h
